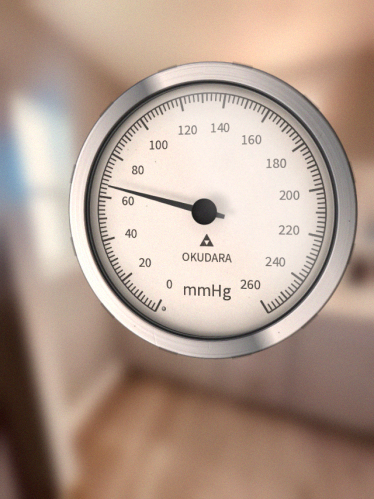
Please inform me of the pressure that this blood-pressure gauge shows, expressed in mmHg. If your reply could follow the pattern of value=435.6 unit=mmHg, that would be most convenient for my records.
value=66 unit=mmHg
